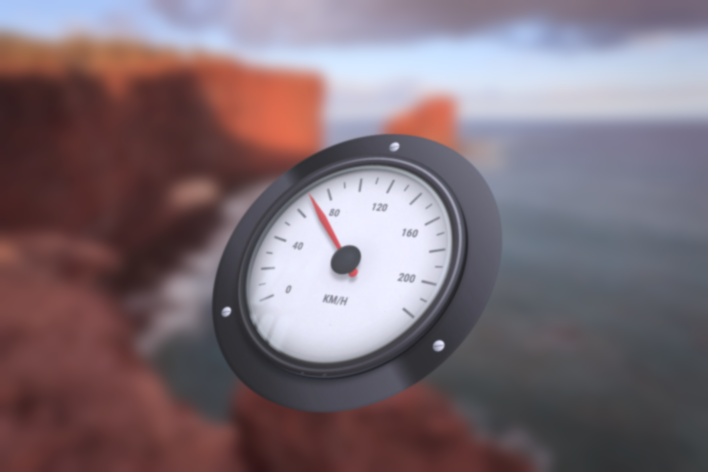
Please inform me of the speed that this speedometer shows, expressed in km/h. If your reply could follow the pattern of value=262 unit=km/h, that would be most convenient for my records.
value=70 unit=km/h
